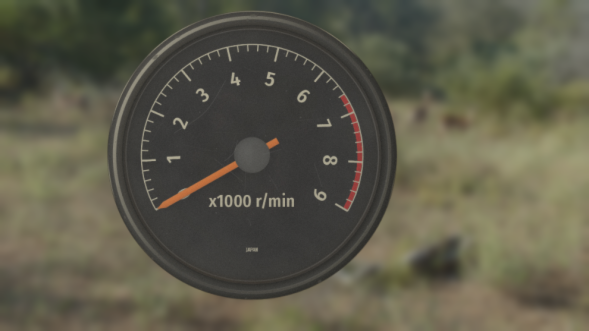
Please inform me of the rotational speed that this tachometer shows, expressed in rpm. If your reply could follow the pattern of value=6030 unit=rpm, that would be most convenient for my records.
value=0 unit=rpm
